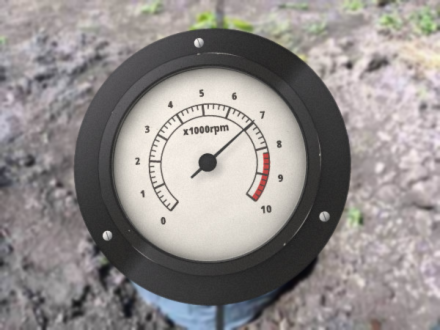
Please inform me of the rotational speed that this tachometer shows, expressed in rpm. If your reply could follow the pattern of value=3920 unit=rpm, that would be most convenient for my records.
value=7000 unit=rpm
